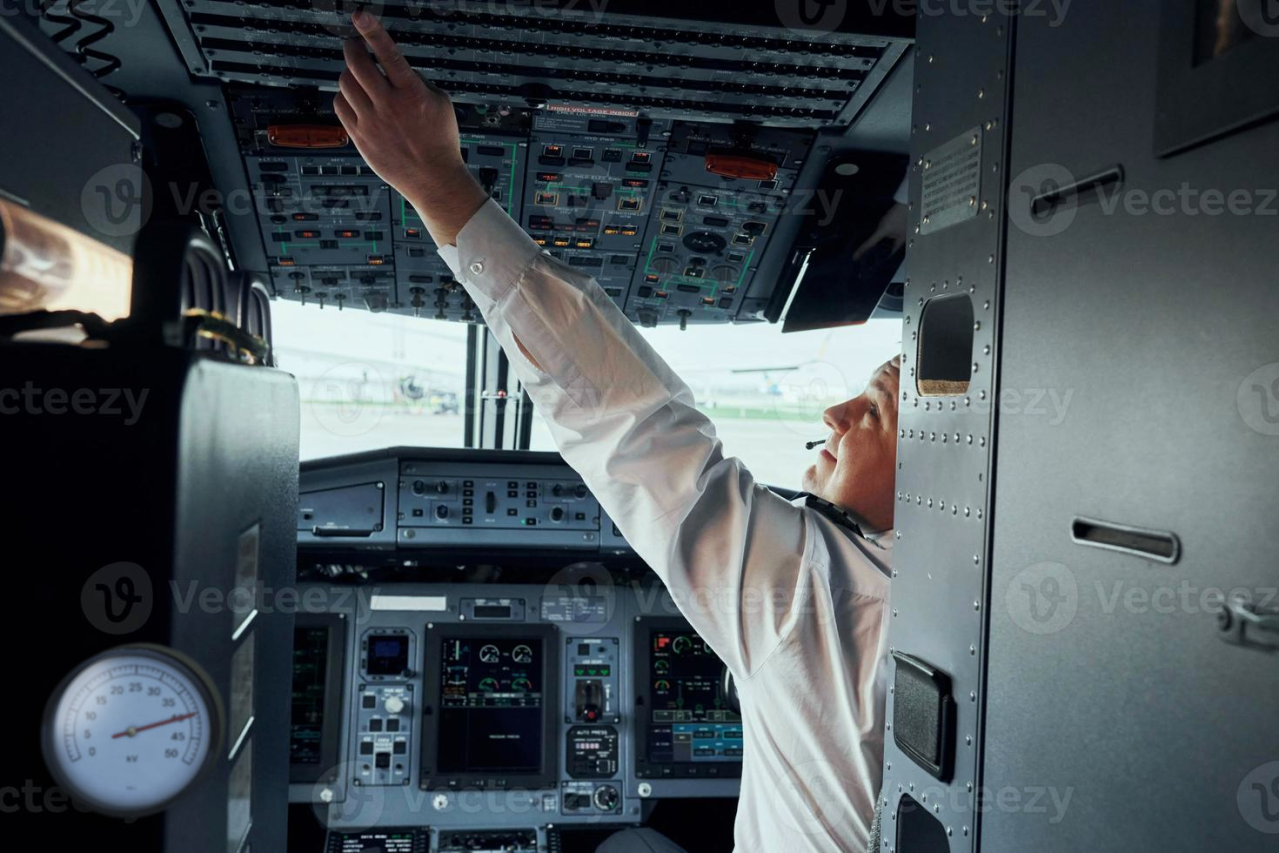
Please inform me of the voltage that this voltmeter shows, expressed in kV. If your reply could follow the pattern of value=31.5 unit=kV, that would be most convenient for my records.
value=40 unit=kV
